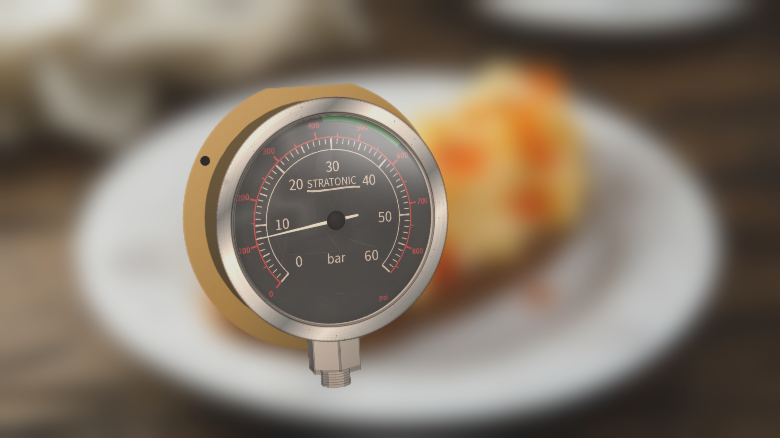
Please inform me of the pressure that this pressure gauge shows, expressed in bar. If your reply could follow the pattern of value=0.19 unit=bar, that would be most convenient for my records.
value=8 unit=bar
